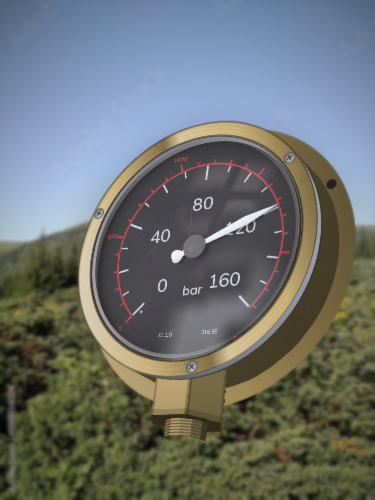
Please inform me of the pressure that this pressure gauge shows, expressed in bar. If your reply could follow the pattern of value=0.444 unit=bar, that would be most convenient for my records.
value=120 unit=bar
